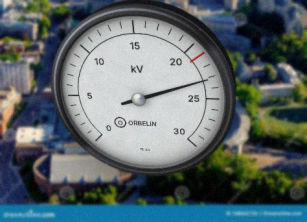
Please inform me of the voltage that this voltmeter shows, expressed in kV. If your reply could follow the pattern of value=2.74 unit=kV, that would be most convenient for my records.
value=23 unit=kV
